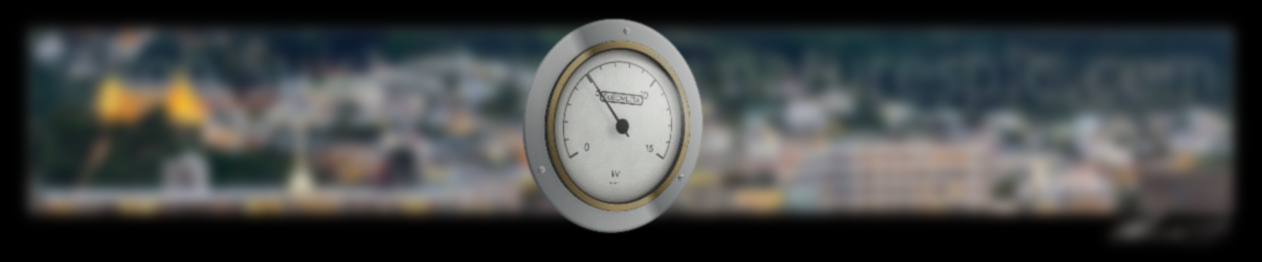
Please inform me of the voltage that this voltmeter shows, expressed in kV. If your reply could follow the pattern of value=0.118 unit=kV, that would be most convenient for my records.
value=5 unit=kV
